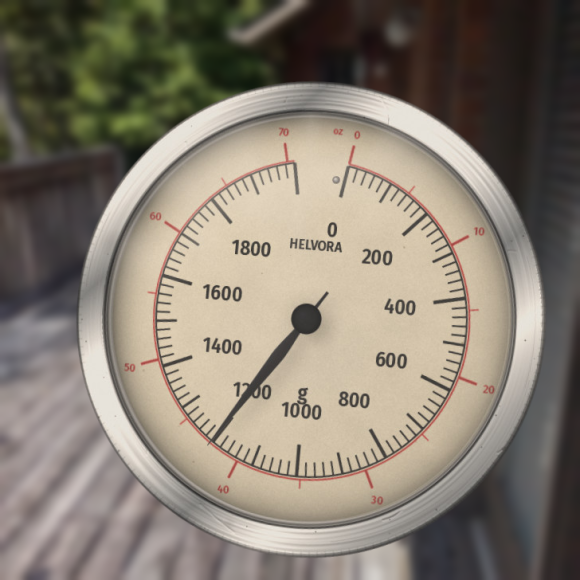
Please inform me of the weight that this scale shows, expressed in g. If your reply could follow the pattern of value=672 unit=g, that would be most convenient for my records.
value=1200 unit=g
